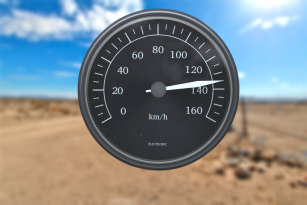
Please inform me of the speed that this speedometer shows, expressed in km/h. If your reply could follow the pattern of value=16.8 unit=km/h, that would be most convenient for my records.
value=135 unit=km/h
